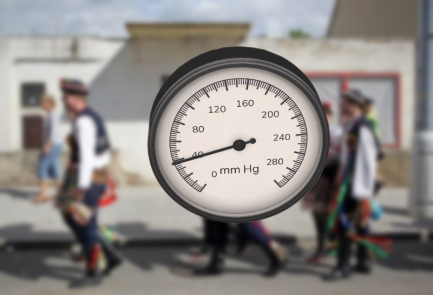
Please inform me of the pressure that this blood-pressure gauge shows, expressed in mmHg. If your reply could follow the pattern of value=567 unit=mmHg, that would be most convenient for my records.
value=40 unit=mmHg
